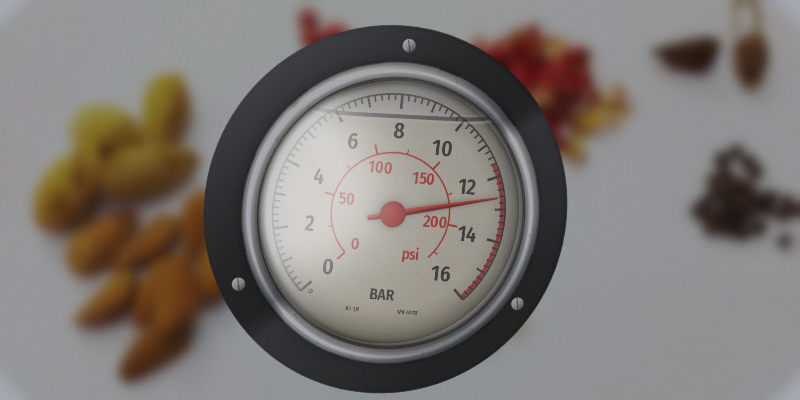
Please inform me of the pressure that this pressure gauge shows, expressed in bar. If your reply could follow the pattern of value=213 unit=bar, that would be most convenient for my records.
value=12.6 unit=bar
